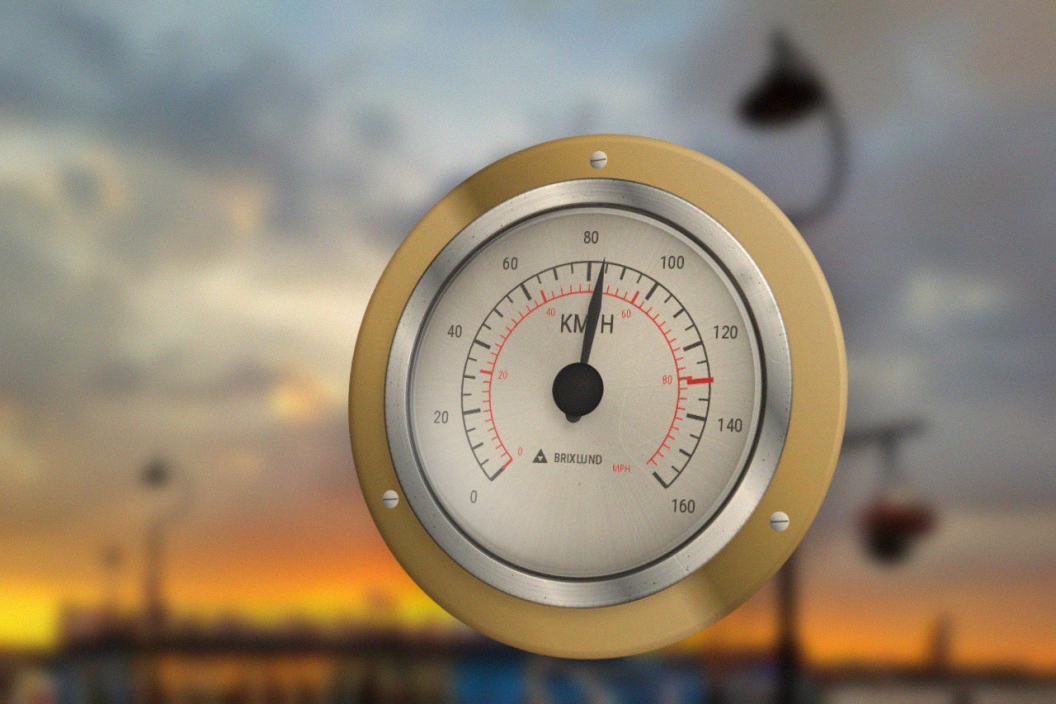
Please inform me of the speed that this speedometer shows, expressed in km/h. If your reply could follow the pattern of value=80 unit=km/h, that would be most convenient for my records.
value=85 unit=km/h
